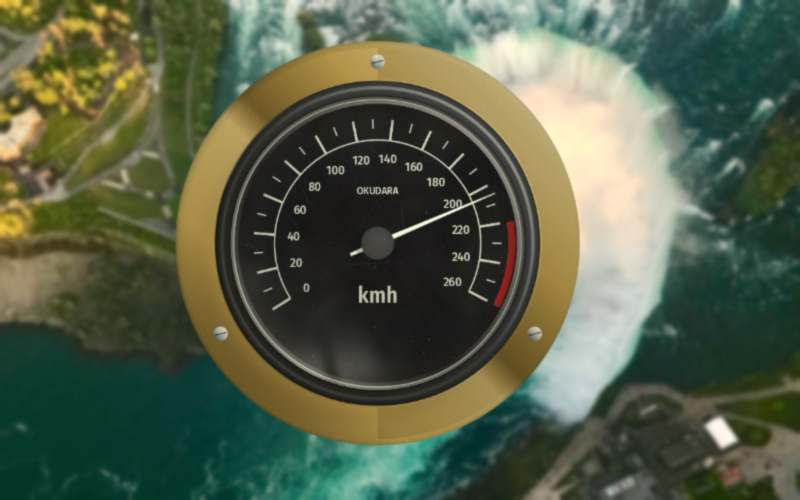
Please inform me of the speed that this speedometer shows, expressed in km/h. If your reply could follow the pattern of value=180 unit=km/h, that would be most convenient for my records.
value=205 unit=km/h
